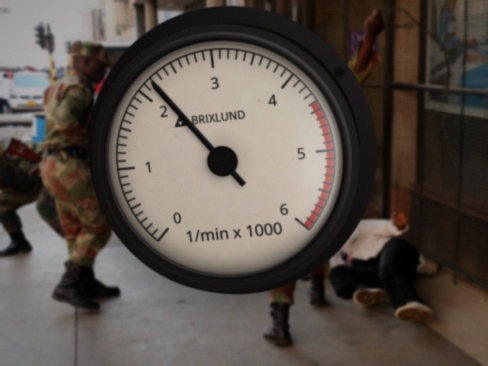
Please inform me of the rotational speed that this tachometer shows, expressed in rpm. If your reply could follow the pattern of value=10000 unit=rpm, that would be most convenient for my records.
value=2200 unit=rpm
